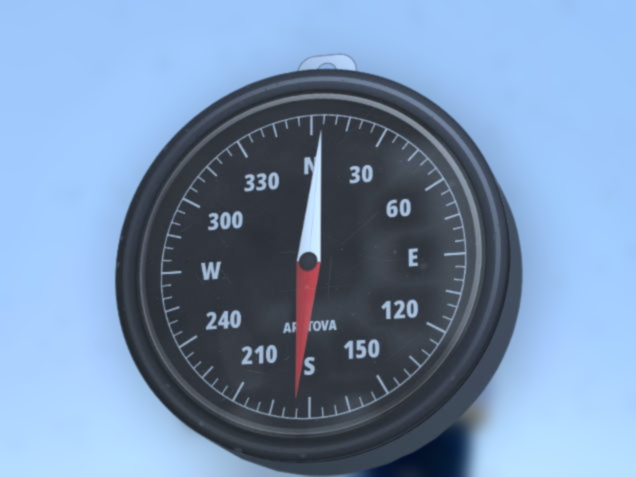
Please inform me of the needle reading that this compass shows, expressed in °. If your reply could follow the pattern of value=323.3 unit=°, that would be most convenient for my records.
value=185 unit=°
